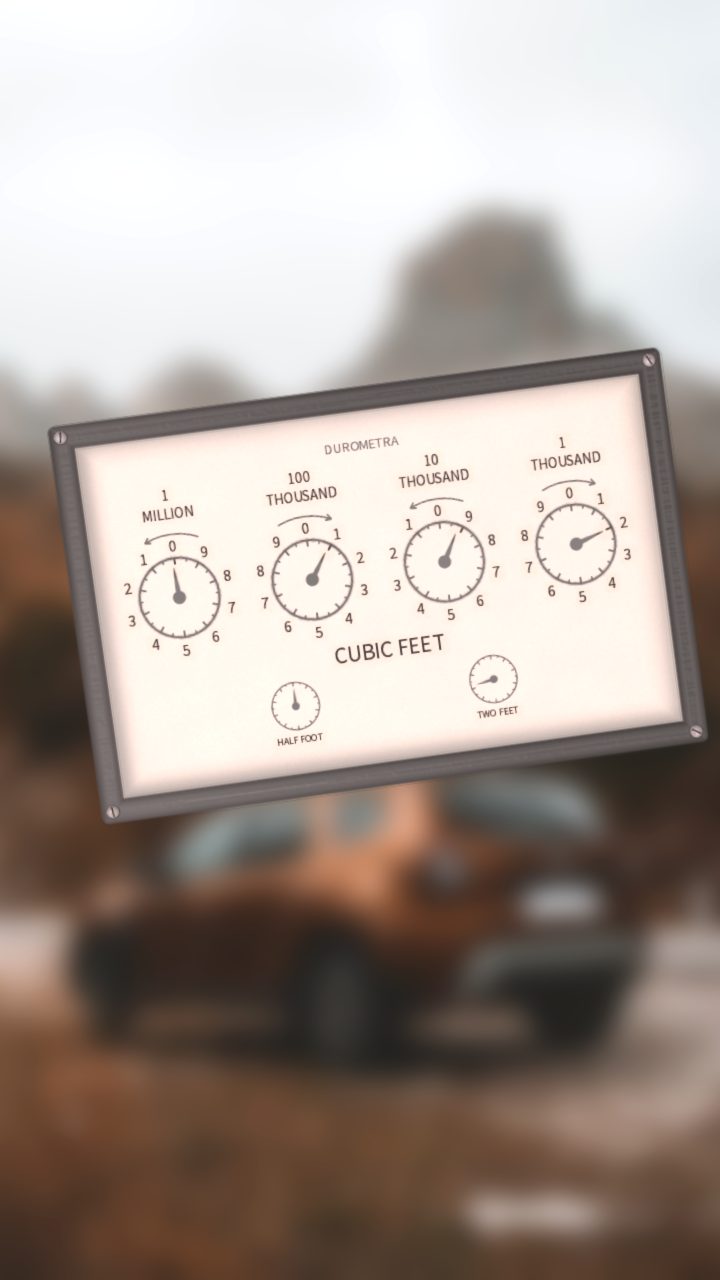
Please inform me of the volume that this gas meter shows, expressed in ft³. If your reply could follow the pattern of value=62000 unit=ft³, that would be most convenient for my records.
value=9200 unit=ft³
